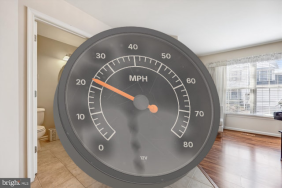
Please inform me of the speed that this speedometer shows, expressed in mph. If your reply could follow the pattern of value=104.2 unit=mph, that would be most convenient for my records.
value=22 unit=mph
